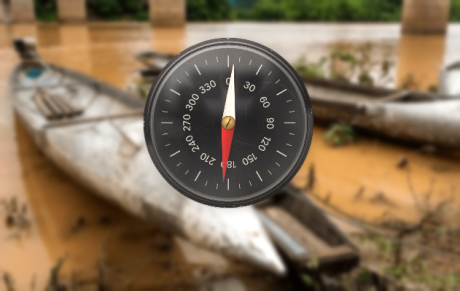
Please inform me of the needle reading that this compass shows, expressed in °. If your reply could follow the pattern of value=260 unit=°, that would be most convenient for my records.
value=185 unit=°
